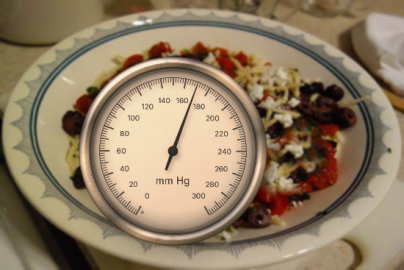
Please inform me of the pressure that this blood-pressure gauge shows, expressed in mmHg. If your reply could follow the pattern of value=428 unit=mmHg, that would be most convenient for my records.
value=170 unit=mmHg
